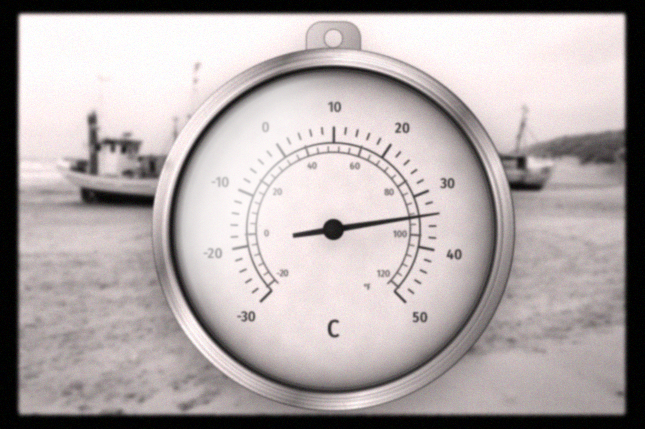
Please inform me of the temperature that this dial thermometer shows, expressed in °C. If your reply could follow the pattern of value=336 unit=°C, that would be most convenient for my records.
value=34 unit=°C
